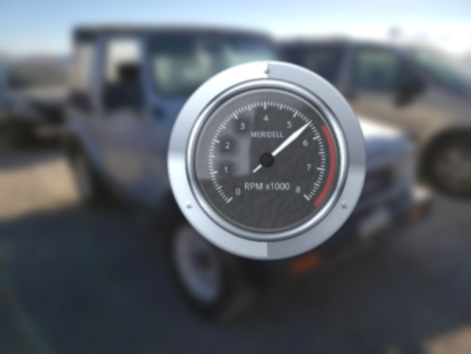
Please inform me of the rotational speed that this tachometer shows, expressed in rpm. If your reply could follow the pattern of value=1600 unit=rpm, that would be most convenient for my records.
value=5500 unit=rpm
